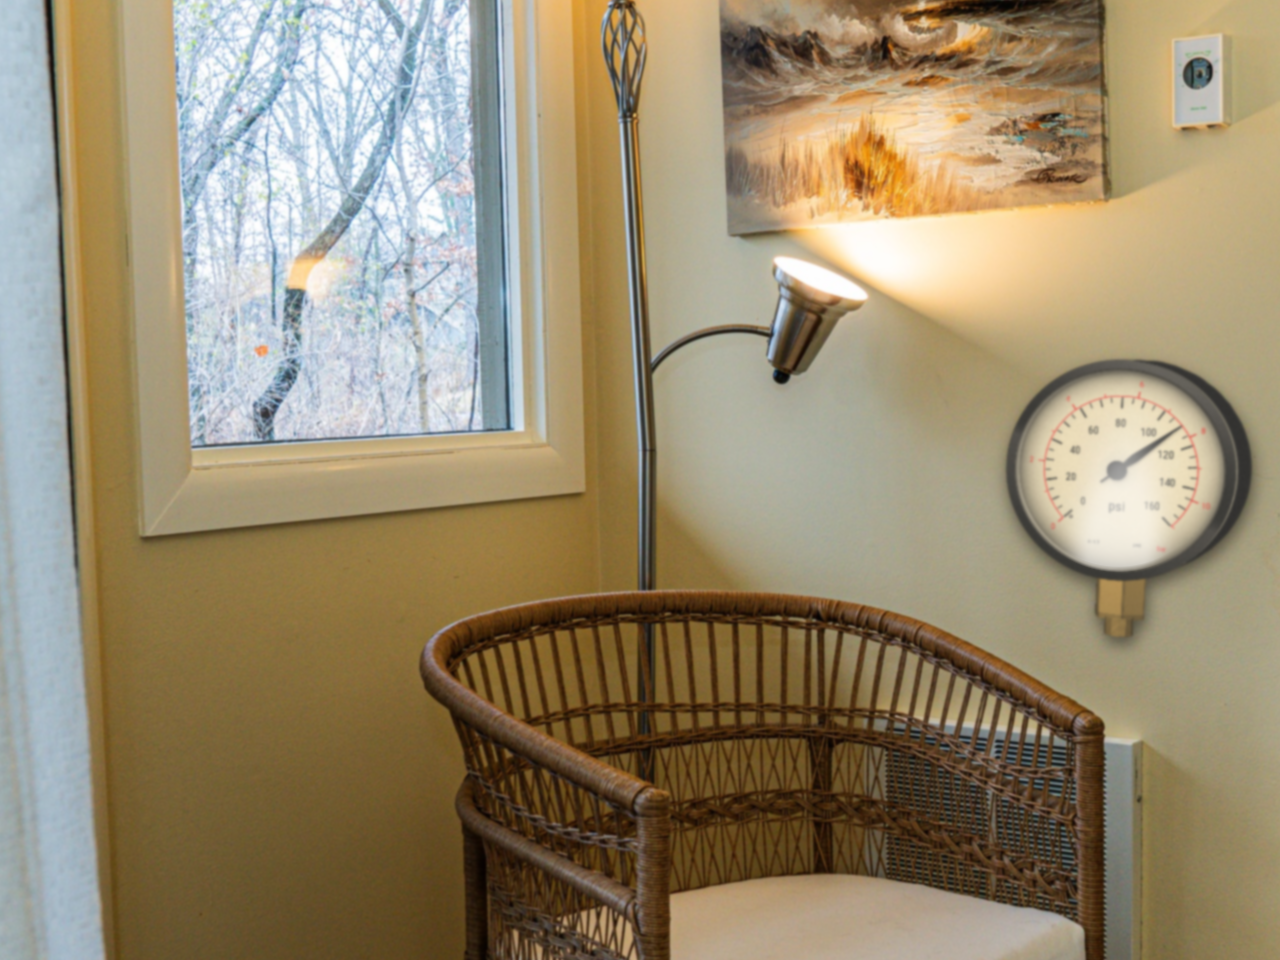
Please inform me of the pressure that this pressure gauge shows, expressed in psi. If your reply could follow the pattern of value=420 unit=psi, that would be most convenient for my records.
value=110 unit=psi
